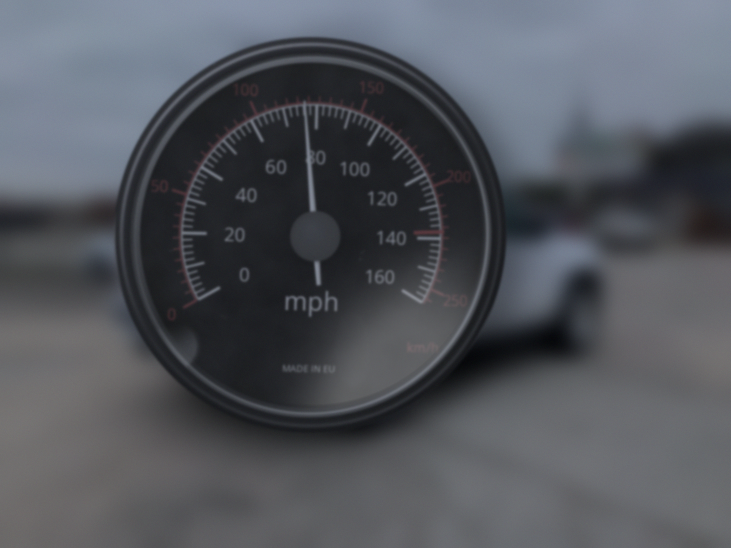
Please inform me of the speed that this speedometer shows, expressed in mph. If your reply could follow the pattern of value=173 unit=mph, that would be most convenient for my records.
value=76 unit=mph
